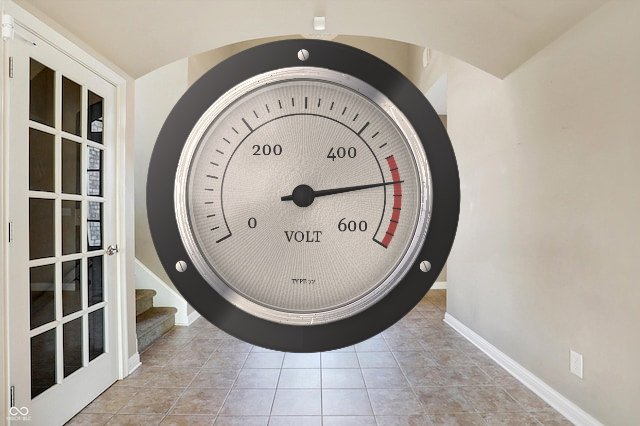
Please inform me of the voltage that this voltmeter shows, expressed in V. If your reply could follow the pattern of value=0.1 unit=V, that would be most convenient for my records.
value=500 unit=V
